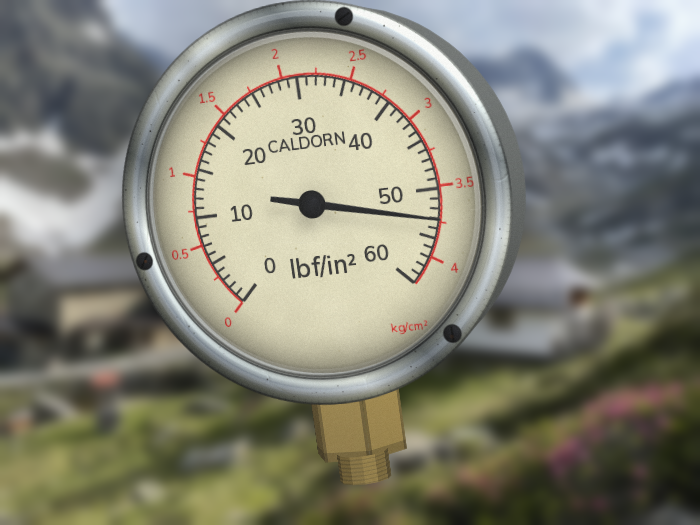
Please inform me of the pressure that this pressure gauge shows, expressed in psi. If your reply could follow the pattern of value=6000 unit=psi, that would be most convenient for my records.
value=53 unit=psi
